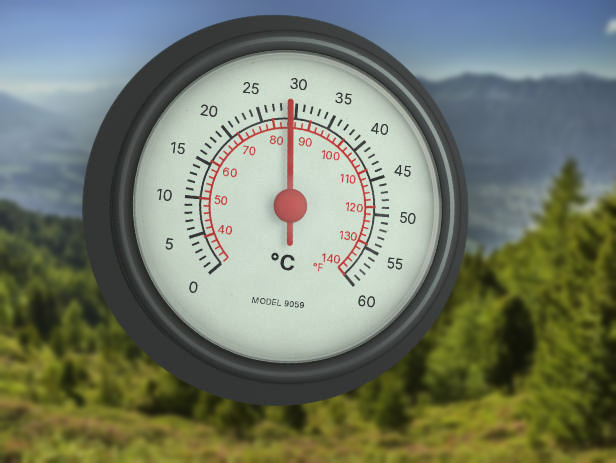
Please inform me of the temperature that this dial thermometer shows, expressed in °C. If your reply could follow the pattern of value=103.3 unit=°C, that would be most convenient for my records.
value=29 unit=°C
